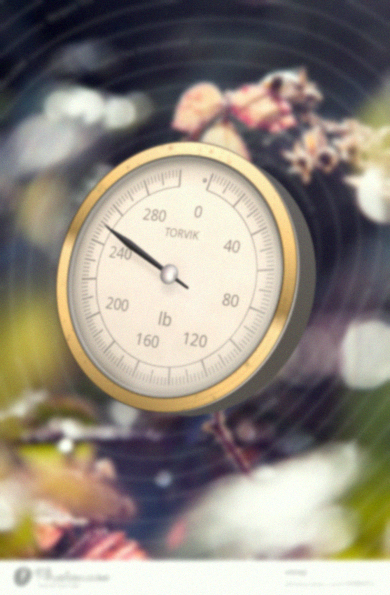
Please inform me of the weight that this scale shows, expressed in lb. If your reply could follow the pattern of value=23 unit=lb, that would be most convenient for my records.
value=250 unit=lb
